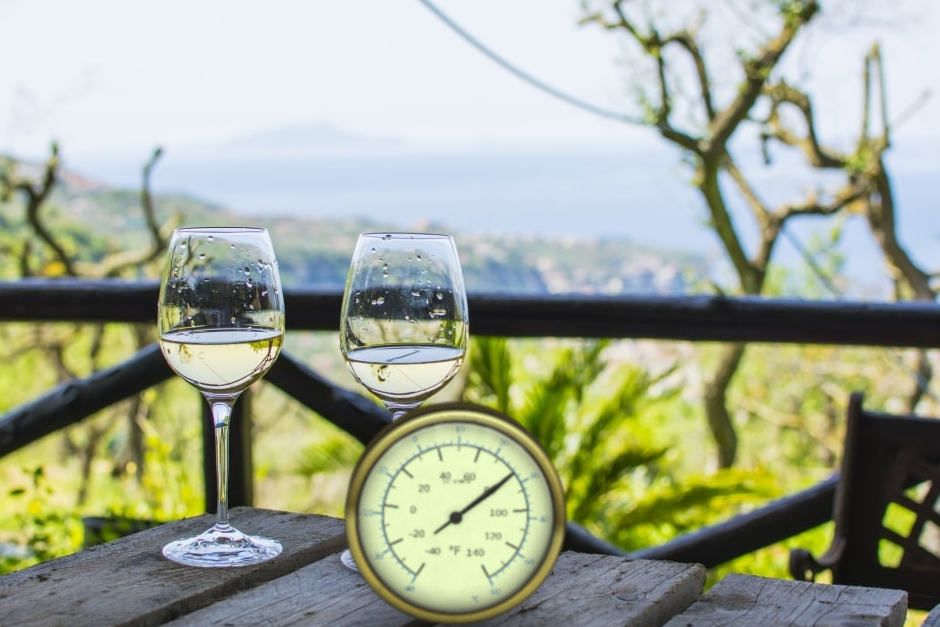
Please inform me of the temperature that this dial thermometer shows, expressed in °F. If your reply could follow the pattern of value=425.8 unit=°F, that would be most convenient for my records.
value=80 unit=°F
